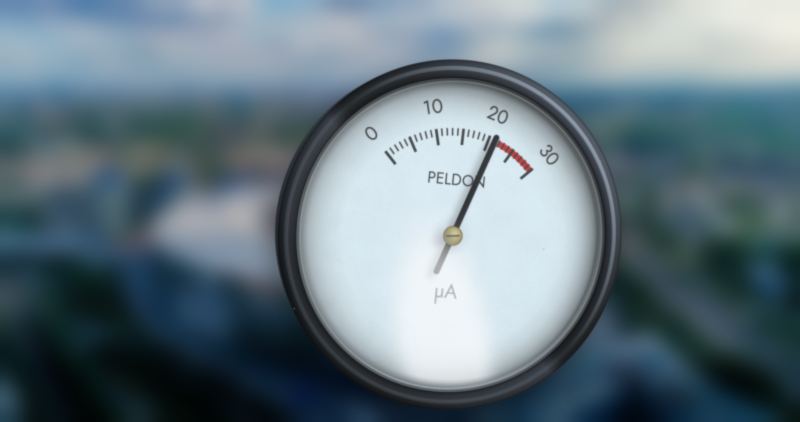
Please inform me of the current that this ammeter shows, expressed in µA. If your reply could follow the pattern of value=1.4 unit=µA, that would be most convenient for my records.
value=21 unit=µA
